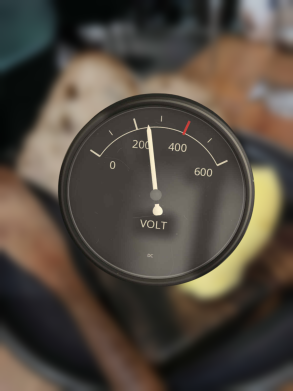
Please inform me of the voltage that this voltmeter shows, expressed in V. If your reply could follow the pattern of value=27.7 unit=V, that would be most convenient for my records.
value=250 unit=V
